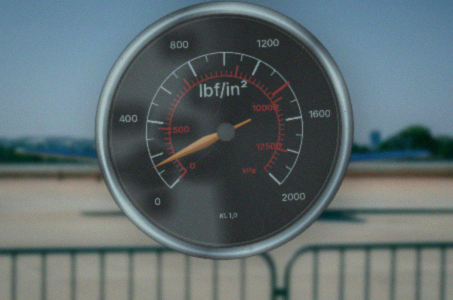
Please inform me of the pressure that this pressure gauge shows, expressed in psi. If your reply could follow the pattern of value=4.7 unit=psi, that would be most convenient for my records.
value=150 unit=psi
